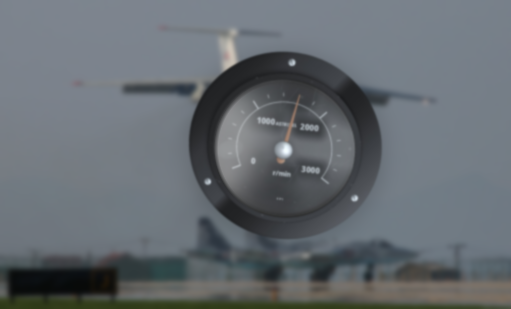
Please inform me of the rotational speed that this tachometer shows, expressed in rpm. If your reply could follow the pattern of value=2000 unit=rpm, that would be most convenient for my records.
value=1600 unit=rpm
